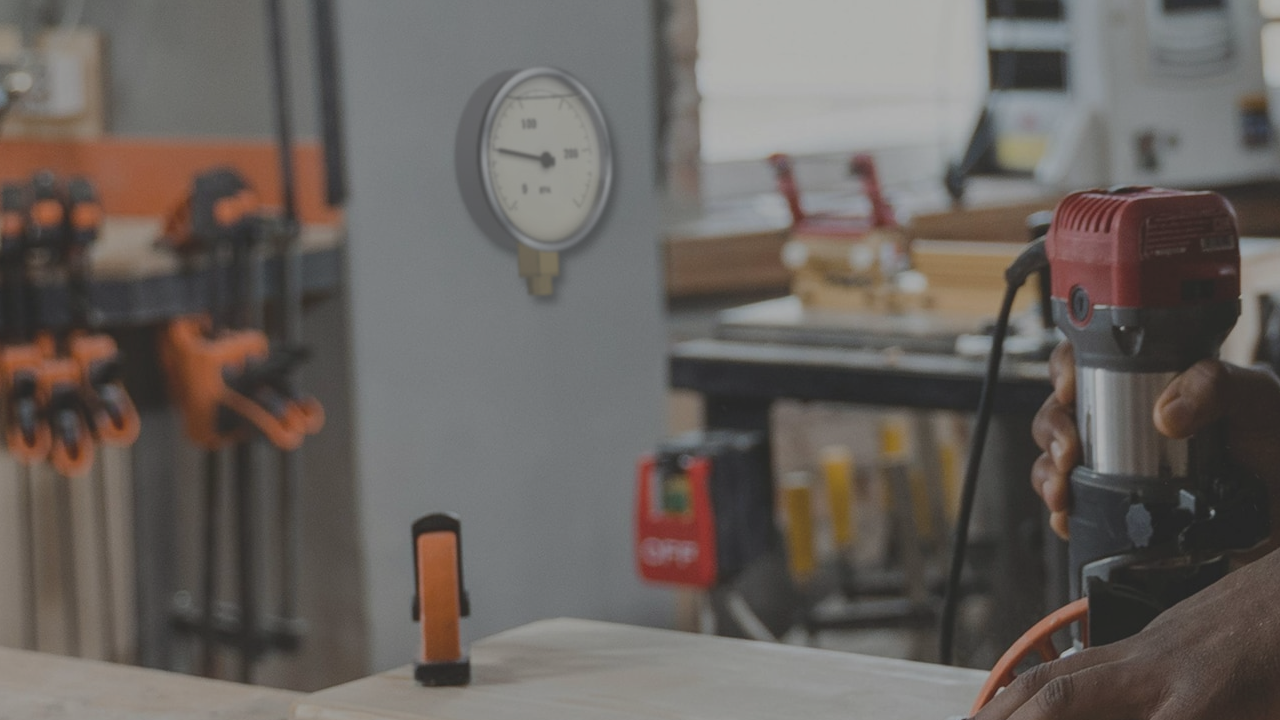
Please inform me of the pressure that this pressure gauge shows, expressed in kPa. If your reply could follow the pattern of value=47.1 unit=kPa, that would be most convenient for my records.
value=50 unit=kPa
